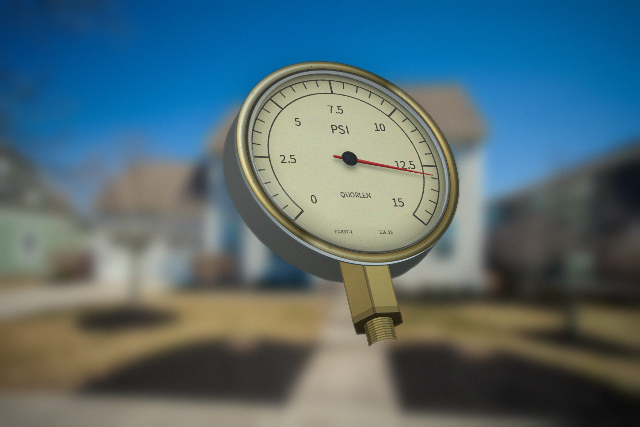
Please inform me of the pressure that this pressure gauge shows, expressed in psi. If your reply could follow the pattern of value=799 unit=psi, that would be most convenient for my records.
value=13 unit=psi
